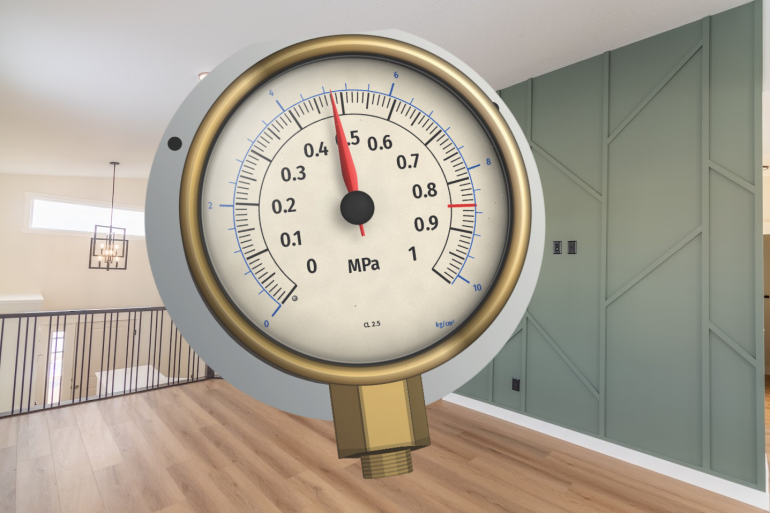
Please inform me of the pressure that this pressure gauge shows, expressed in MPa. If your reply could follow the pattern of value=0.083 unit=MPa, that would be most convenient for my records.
value=0.48 unit=MPa
